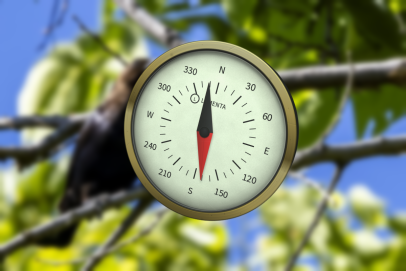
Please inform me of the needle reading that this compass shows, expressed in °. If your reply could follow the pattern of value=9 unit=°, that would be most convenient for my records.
value=170 unit=°
